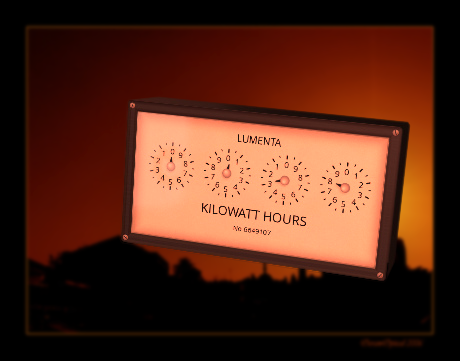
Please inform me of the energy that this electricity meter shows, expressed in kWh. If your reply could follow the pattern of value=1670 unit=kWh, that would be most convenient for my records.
value=28 unit=kWh
